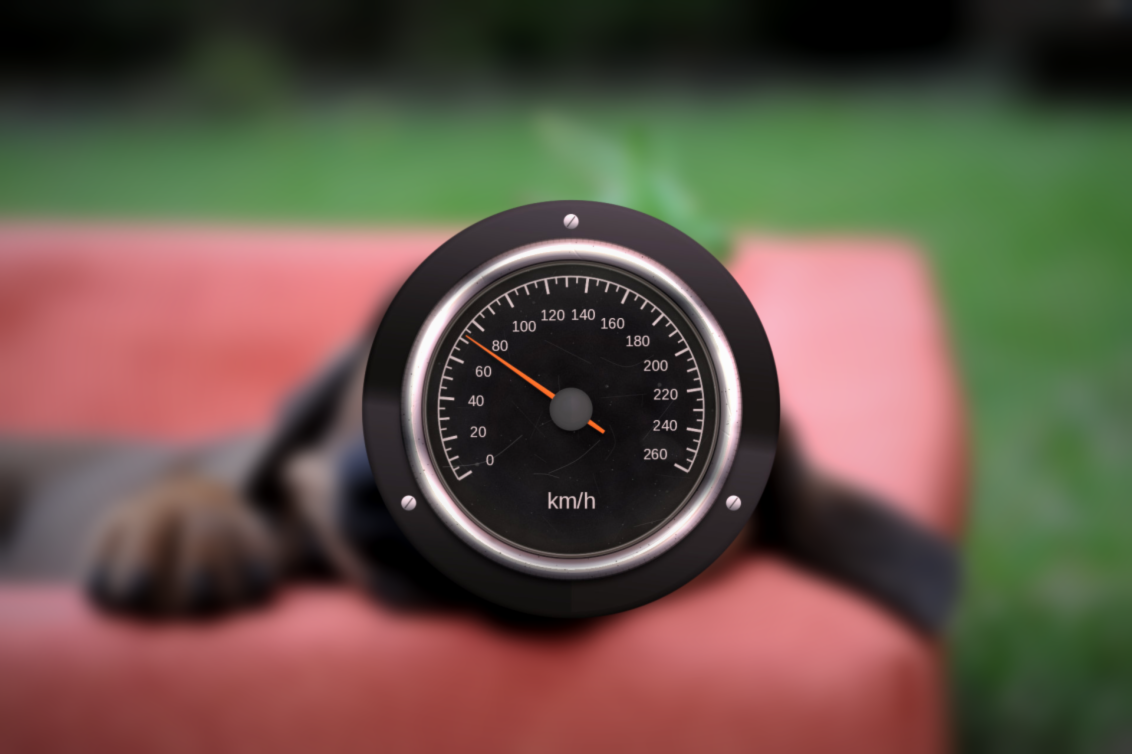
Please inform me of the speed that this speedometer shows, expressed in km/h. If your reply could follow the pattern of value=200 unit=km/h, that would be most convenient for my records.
value=72.5 unit=km/h
